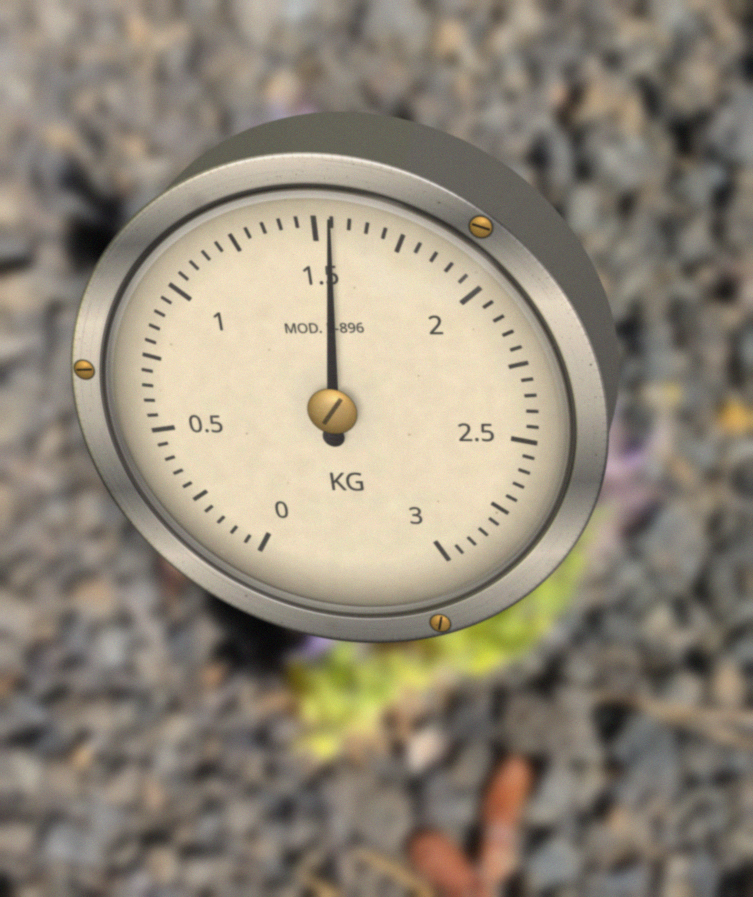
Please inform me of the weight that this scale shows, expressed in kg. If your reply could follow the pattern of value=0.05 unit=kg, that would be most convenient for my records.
value=1.55 unit=kg
